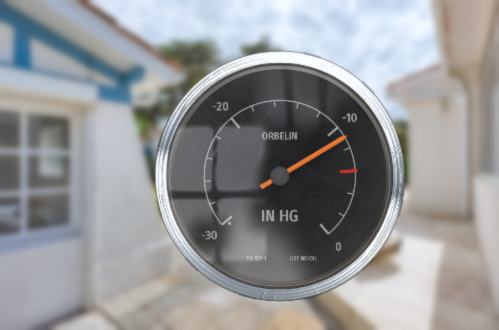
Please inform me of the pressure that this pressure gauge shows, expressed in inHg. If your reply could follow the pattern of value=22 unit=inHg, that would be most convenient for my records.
value=-9 unit=inHg
